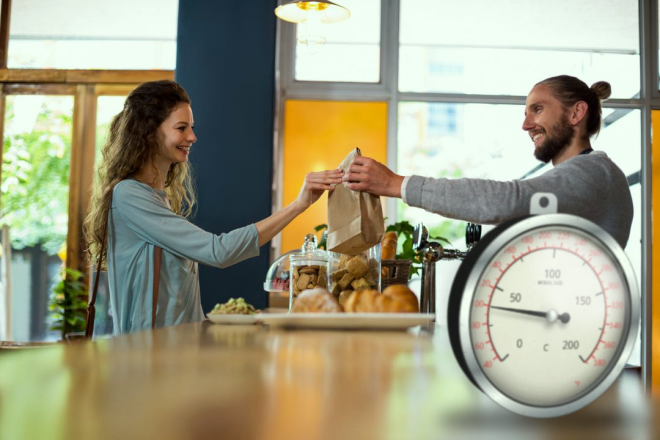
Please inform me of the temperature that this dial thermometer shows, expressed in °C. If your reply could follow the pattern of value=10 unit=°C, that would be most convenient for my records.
value=37.5 unit=°C
